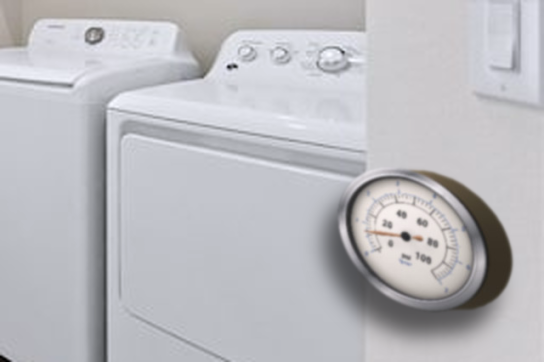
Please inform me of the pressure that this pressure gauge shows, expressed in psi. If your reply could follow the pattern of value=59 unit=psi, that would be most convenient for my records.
value=10 unit=psi
